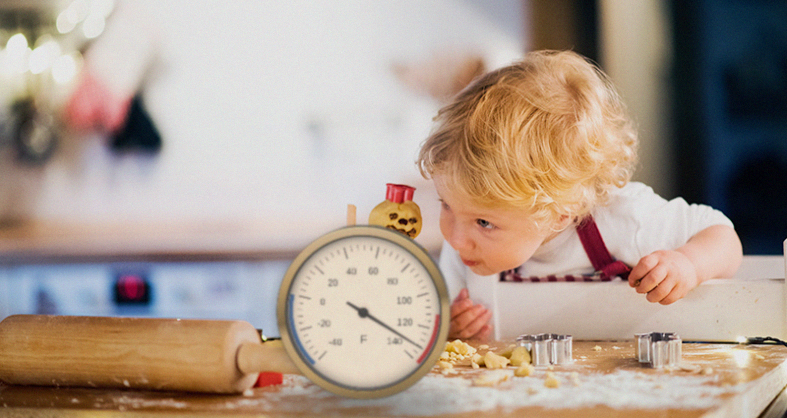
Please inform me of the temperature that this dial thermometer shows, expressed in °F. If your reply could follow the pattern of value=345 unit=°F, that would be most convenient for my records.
value=132 unit=°F
